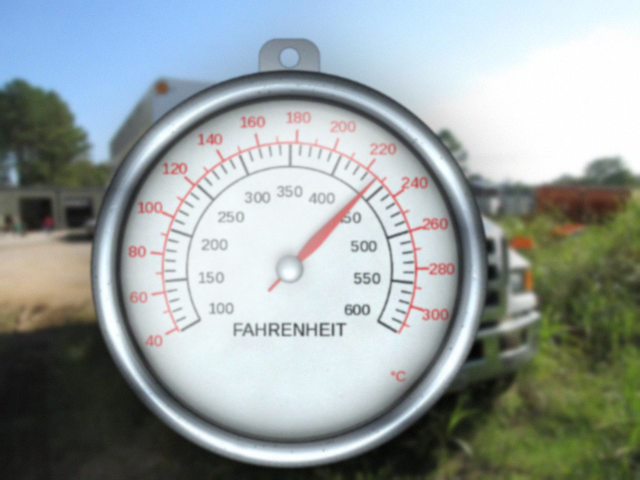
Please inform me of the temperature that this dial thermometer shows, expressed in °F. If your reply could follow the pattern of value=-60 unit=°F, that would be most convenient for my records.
value=440 unit=°F
